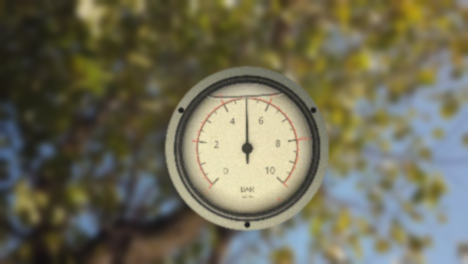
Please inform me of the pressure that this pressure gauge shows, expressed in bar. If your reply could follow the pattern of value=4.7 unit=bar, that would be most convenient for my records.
value=5 unit=bar
